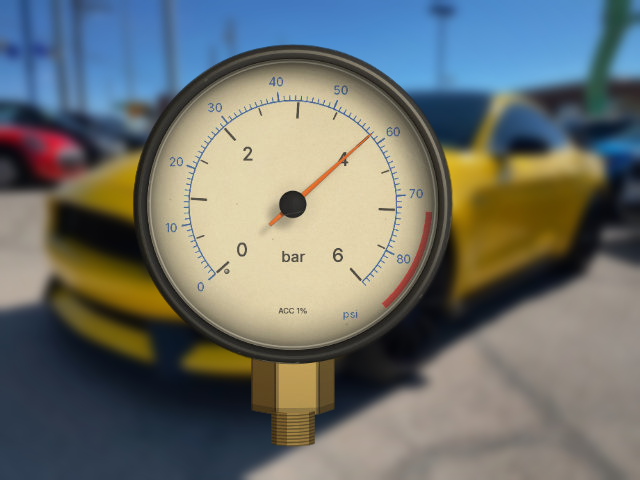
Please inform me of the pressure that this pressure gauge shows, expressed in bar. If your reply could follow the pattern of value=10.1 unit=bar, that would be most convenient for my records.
value=4 unit=bar
